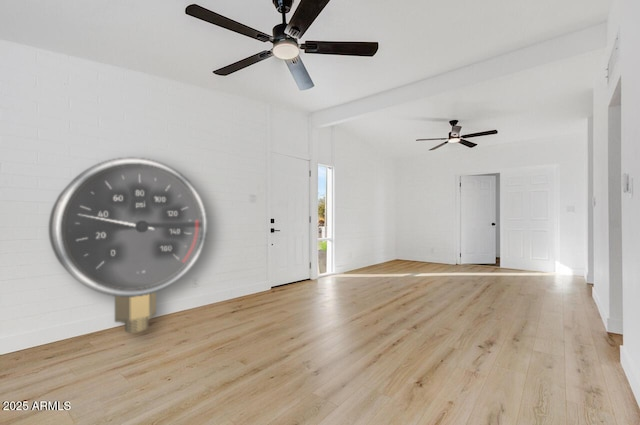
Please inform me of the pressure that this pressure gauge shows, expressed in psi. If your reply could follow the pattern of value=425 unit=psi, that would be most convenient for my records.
value=35 unit=psi
